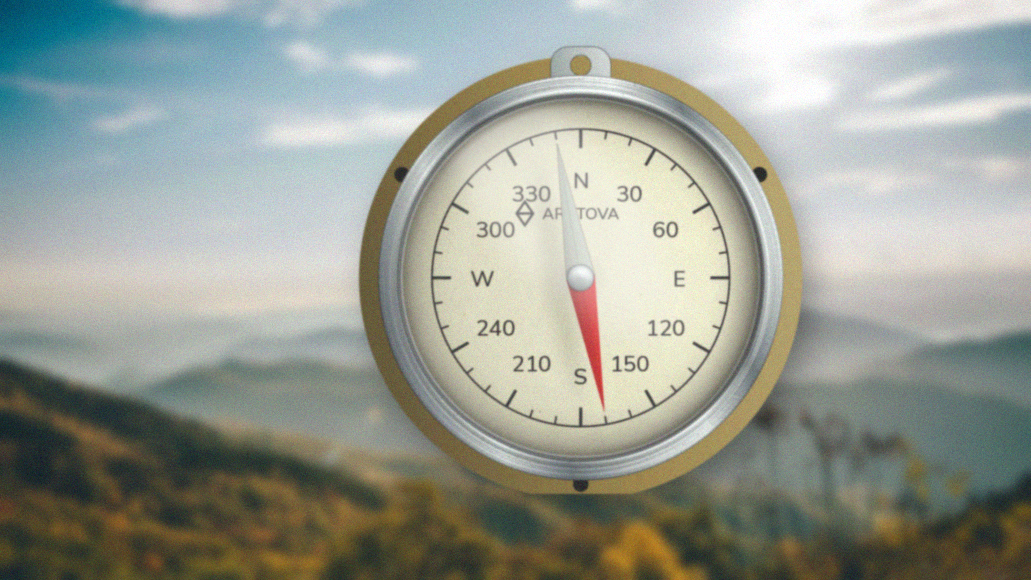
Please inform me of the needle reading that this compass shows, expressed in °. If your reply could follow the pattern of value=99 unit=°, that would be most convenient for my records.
value=170 unit=°
